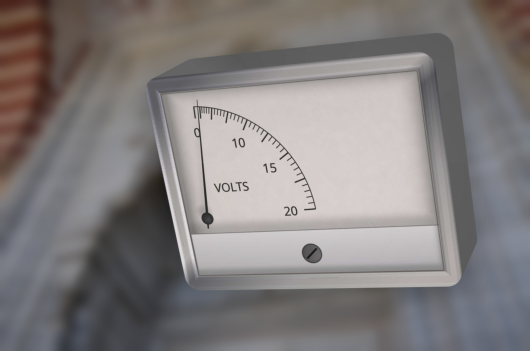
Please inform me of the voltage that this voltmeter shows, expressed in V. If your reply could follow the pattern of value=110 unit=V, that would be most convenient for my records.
value=2.5 unit=V
